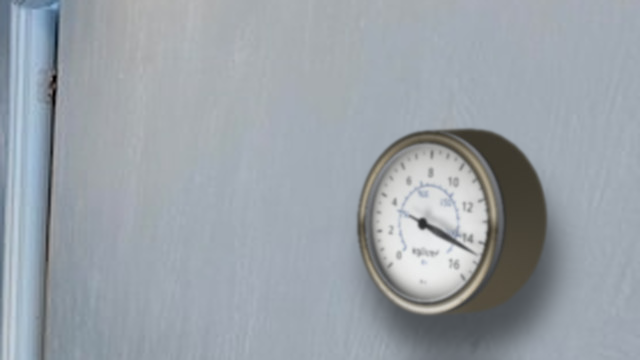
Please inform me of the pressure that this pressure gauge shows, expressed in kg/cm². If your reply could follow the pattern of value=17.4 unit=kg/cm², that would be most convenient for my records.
value=14.5 unit=kg/cm²
